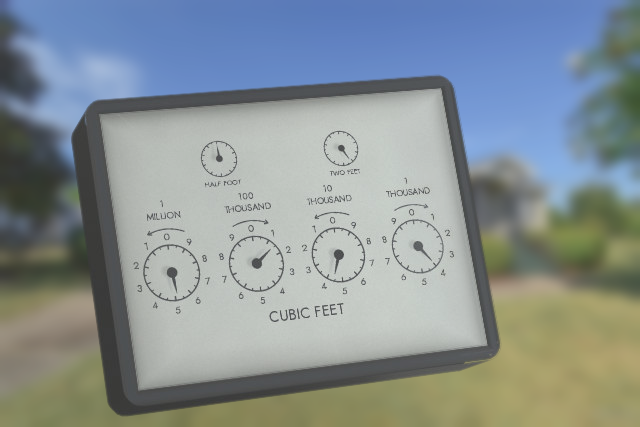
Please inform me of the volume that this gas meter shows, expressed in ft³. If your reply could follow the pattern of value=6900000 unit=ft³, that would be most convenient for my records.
value=514400 unit=ft³
